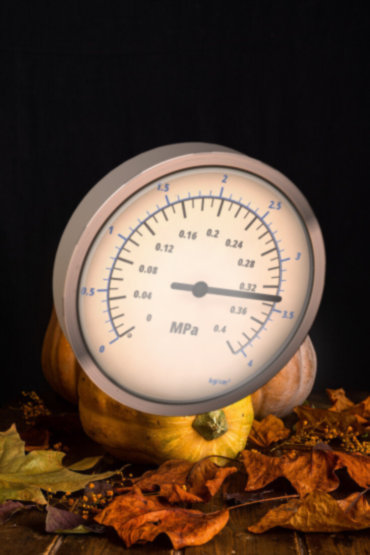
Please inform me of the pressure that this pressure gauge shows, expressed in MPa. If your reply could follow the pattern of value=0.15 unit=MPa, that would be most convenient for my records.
value=0.33 unit=MPa
